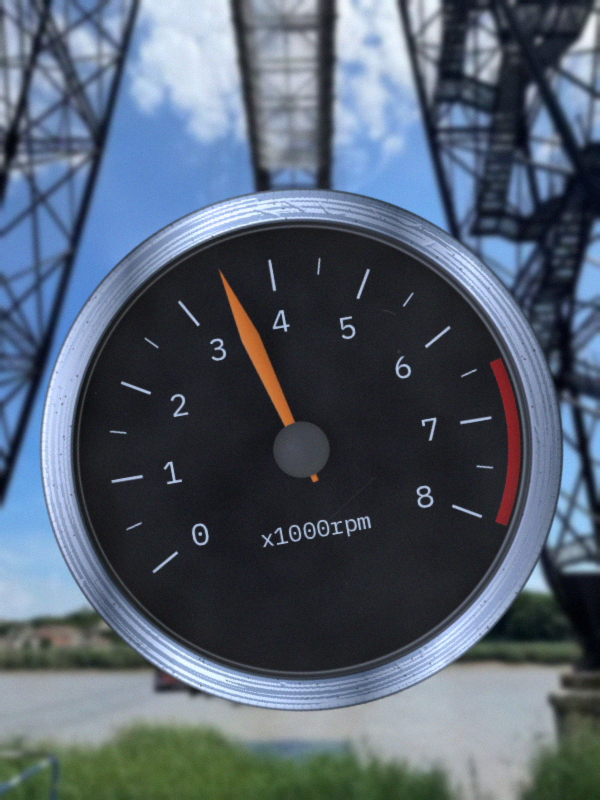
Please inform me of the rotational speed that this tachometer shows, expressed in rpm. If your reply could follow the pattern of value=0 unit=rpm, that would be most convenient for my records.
value=3500 unit=rpm
